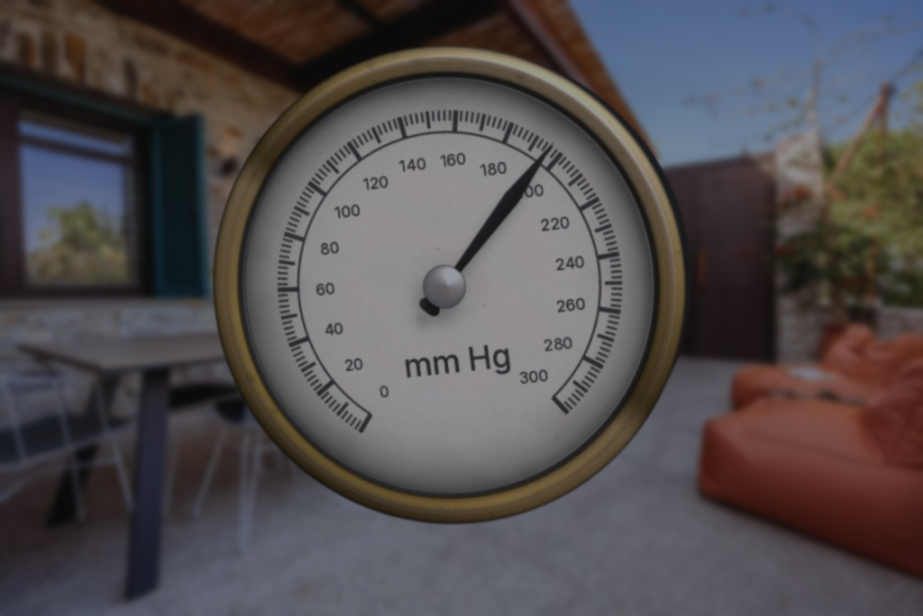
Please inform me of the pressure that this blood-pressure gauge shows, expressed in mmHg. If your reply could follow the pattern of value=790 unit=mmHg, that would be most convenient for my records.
value=196 unit=mmHg
